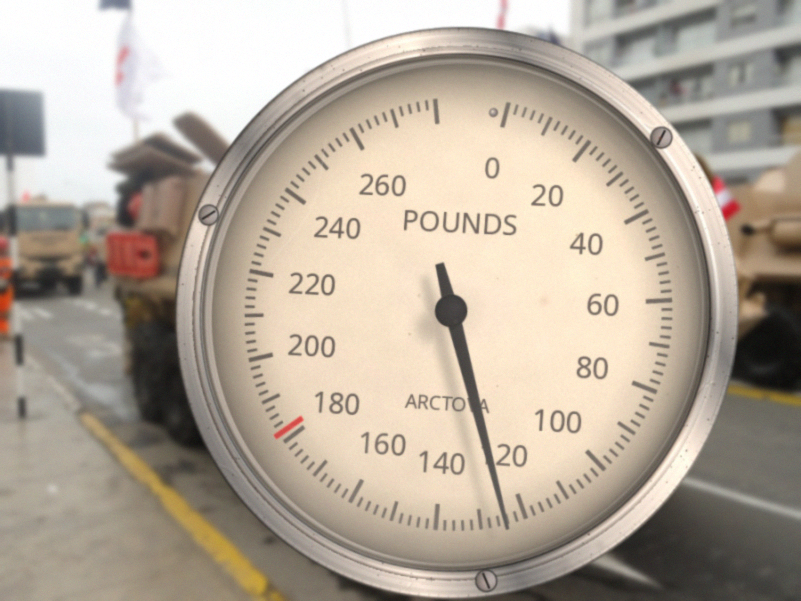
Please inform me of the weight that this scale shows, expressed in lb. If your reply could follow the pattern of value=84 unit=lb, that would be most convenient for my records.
value=124 unit=lb
